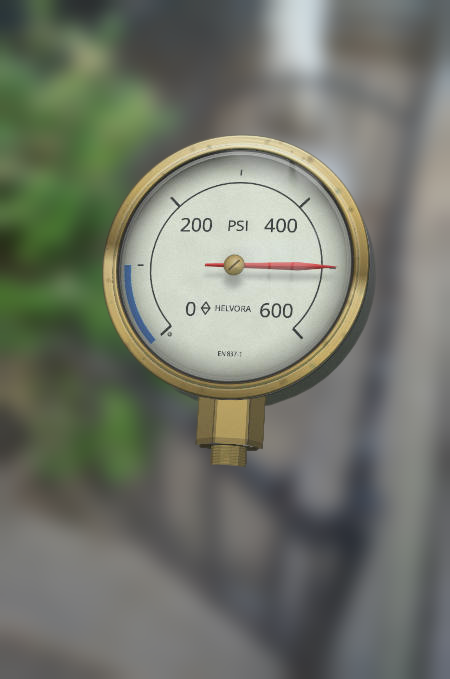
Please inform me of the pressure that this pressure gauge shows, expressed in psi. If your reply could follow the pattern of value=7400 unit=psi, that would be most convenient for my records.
value=500 unit=psi
